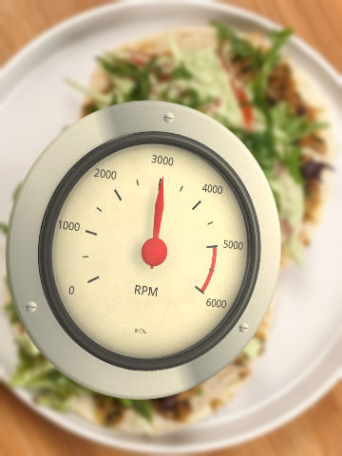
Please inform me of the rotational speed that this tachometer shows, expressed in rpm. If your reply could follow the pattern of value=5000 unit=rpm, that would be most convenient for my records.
value=3000 unit=rpm
